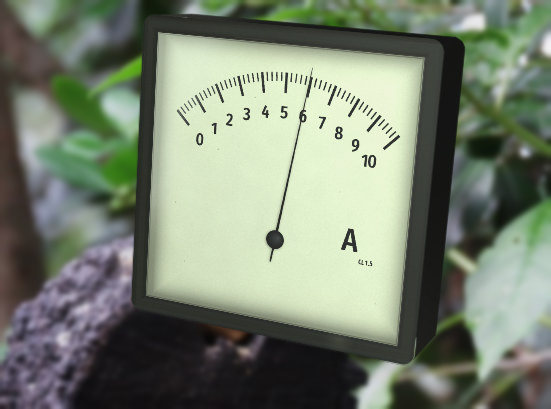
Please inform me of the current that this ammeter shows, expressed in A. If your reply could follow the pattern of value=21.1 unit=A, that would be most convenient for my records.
value=6 unit=A
